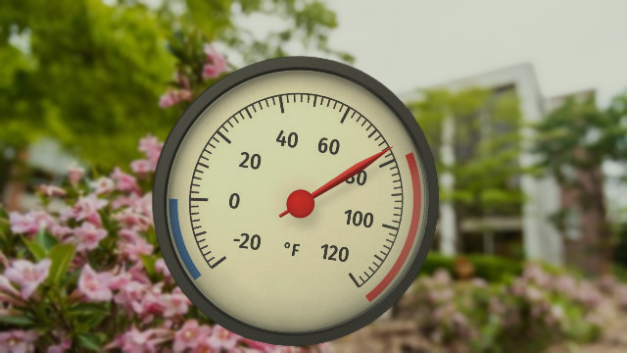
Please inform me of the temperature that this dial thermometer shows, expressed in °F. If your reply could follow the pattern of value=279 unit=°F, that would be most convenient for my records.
value=76 unit=°F
